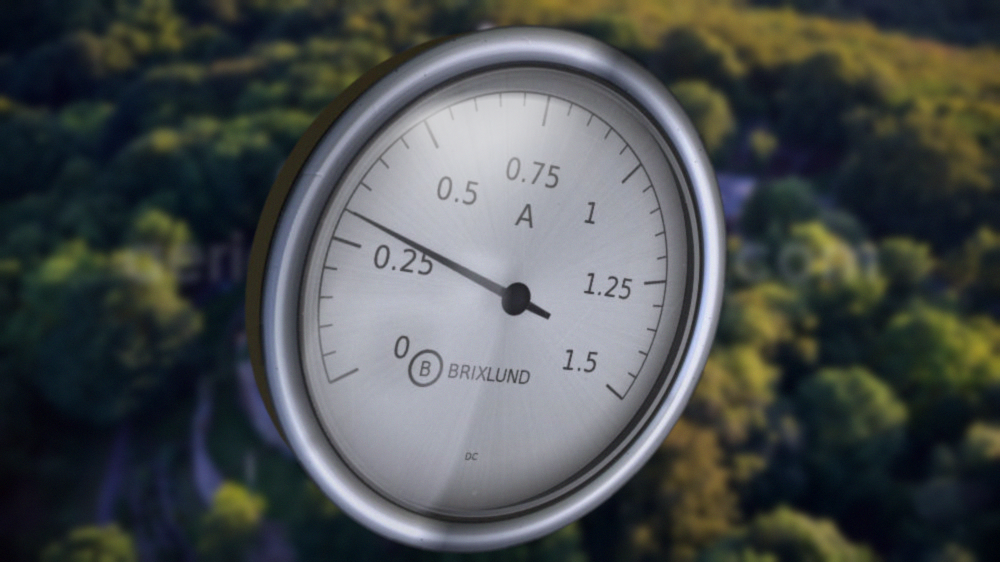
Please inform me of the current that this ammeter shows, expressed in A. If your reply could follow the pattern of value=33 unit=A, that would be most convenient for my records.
value=0.3 unit=A
